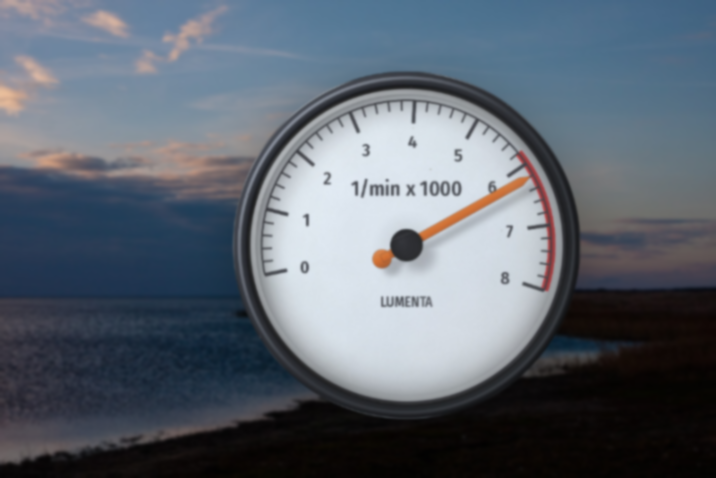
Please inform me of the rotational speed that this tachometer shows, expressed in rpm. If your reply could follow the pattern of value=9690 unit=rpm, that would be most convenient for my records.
value=6200 unit=rpm
